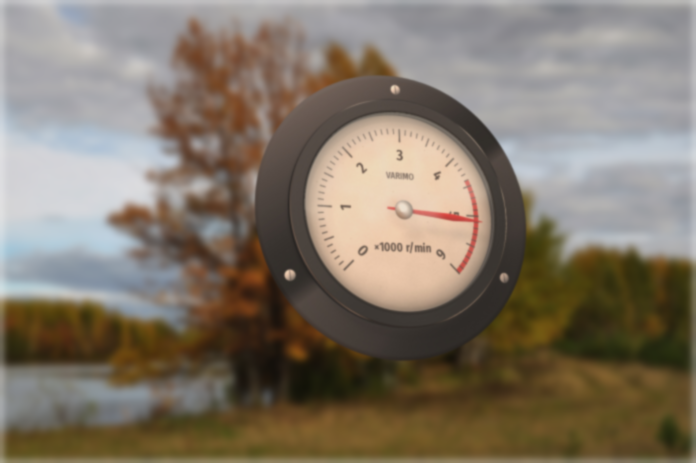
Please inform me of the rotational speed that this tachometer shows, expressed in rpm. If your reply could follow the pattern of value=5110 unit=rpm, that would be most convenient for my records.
value=5100 unit=rpm
